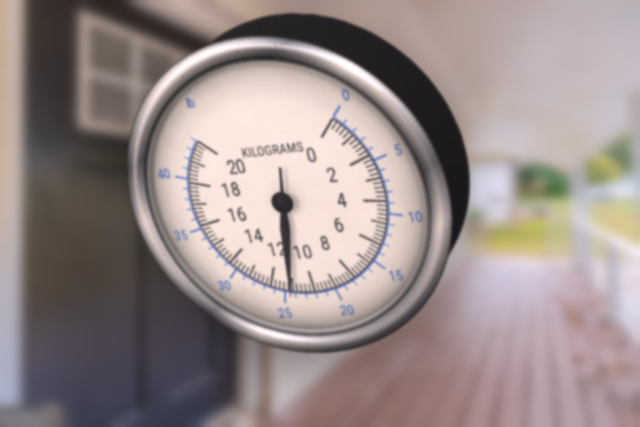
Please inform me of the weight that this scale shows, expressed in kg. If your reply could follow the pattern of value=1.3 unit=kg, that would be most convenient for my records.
value=11 unit=kg
